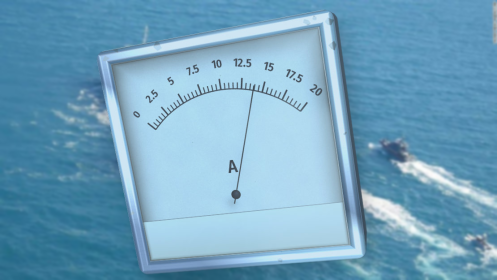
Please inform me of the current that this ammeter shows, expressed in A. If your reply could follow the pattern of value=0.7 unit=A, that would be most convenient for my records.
value=14 unit=A
